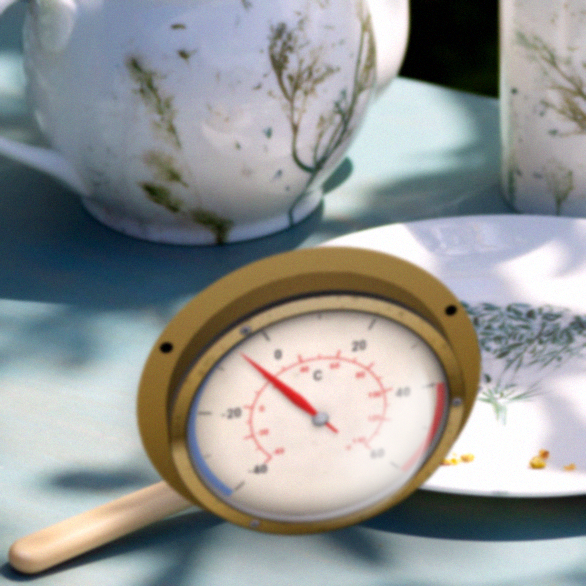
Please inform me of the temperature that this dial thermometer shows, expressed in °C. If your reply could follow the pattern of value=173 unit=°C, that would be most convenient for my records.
value=-5 unit=°C
